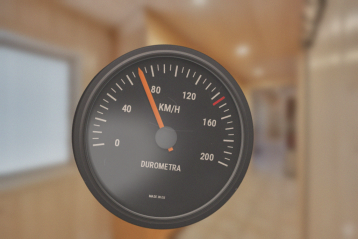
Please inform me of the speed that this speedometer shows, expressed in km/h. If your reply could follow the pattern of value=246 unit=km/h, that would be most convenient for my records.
value=70 unit=km/h
